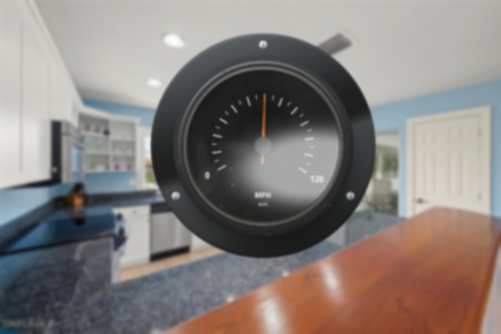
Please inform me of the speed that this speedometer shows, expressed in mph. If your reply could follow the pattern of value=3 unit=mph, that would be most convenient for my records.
value=60 unit=mph
